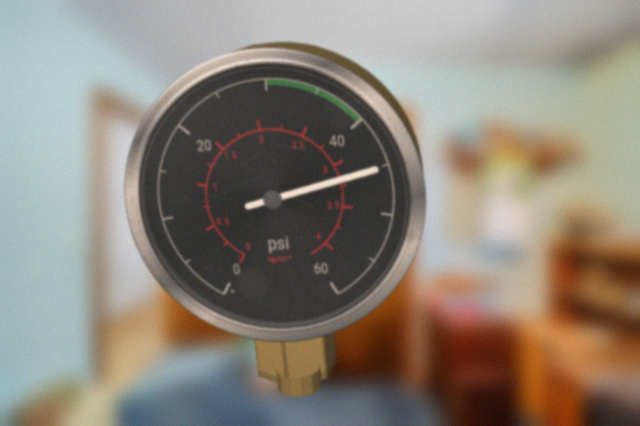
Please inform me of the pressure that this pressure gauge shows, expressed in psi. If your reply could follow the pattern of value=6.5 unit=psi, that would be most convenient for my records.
value=45 unit=psi
